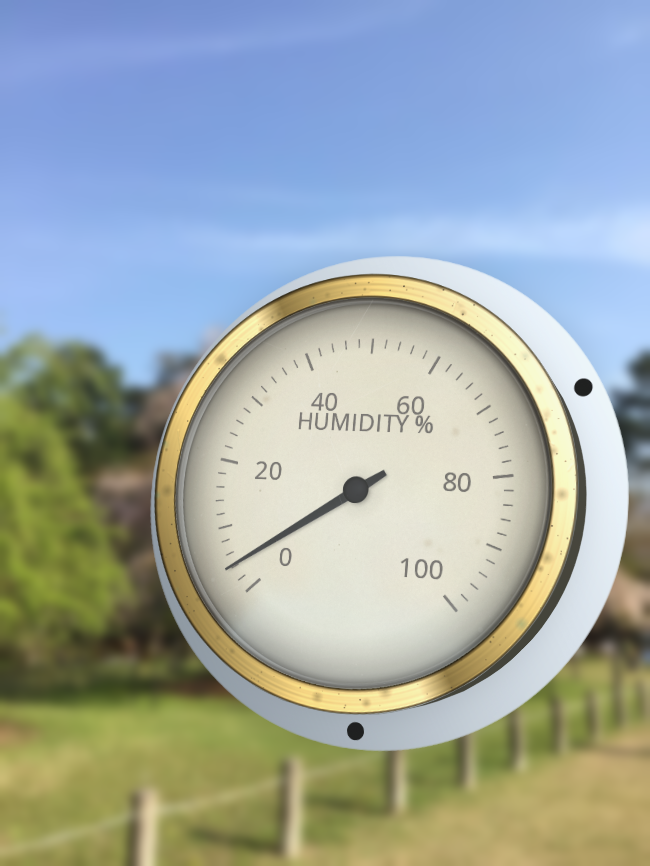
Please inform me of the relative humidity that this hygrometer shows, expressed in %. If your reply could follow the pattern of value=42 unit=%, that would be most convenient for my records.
value=4 unit=%
